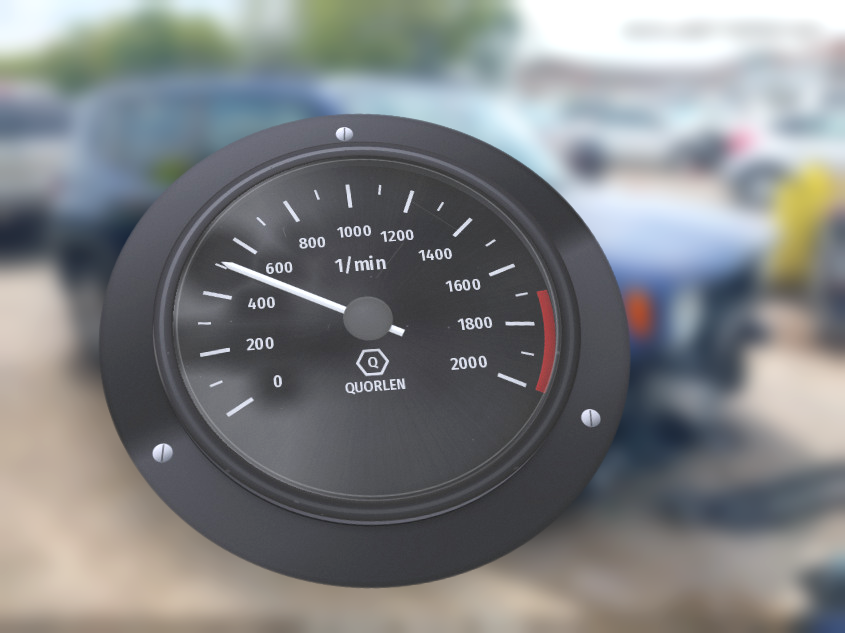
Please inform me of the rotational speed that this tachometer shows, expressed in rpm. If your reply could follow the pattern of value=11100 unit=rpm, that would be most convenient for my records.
value=500 unit=rpm
